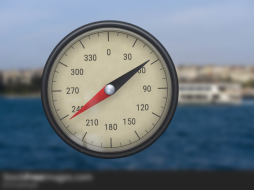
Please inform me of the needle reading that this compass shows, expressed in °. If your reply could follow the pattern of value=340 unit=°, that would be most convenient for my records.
value=235 unit=°
